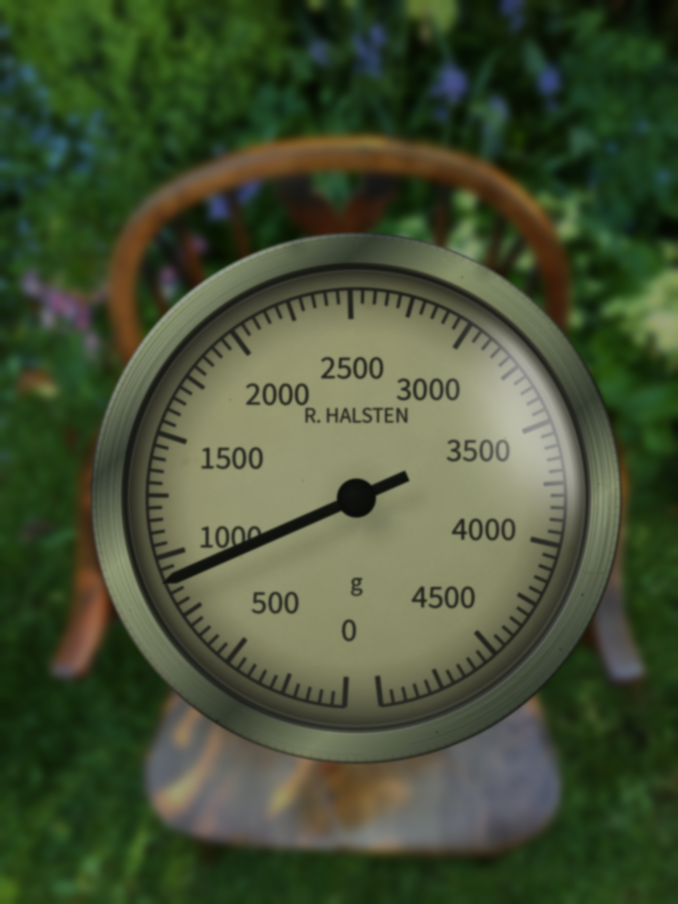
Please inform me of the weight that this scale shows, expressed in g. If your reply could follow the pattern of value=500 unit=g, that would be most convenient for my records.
value=900 unit=g
